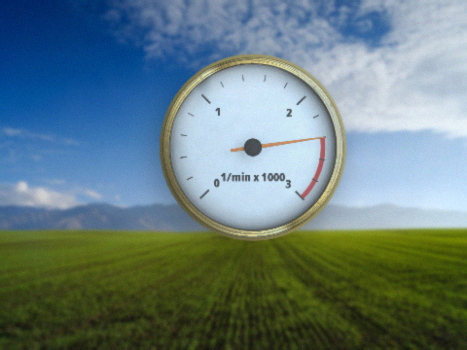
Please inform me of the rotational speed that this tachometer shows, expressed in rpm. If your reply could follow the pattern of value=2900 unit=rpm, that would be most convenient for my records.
value=2400 unit=rpm
